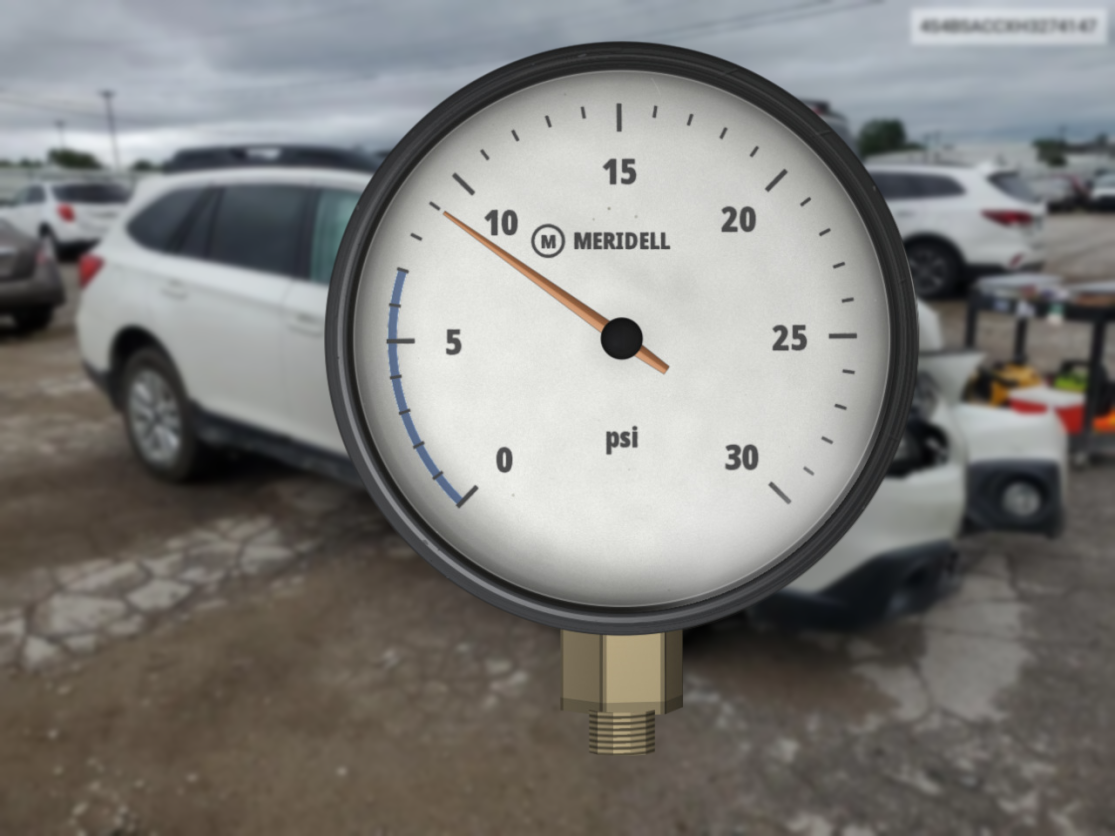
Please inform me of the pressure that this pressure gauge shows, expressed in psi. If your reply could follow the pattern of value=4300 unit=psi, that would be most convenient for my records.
value=9 unit=psi
